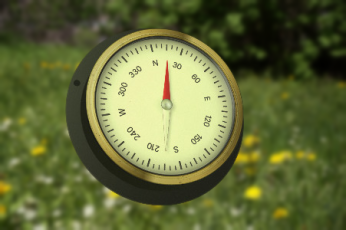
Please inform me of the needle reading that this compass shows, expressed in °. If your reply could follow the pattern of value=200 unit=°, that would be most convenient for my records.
value=15 unit=°
